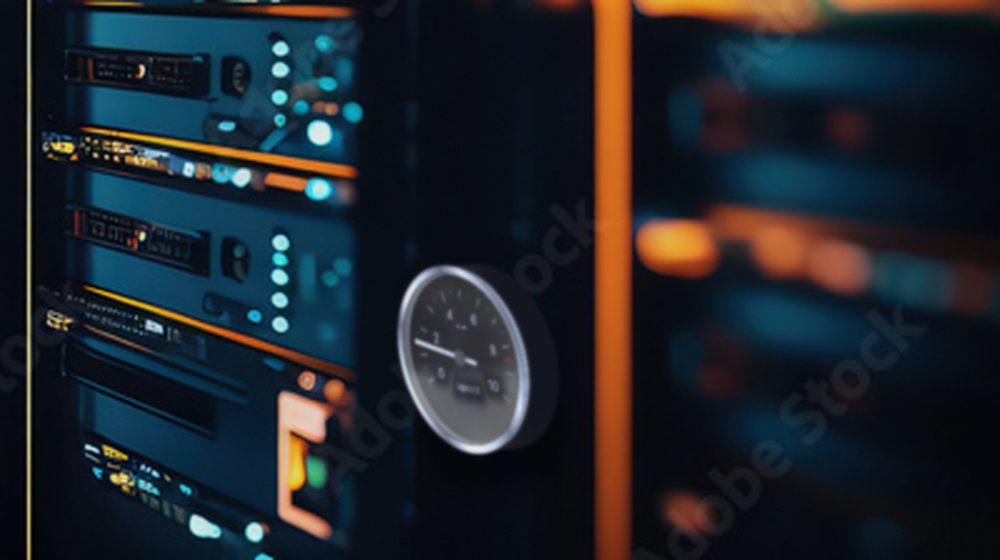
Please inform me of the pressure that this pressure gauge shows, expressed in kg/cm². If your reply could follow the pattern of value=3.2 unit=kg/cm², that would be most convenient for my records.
value=1.5 unit=kg/cm²
